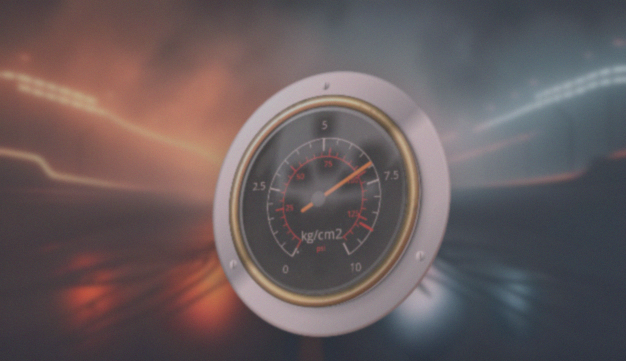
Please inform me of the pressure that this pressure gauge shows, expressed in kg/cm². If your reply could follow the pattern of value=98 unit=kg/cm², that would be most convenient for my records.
value=7 unit=kg/cm²
